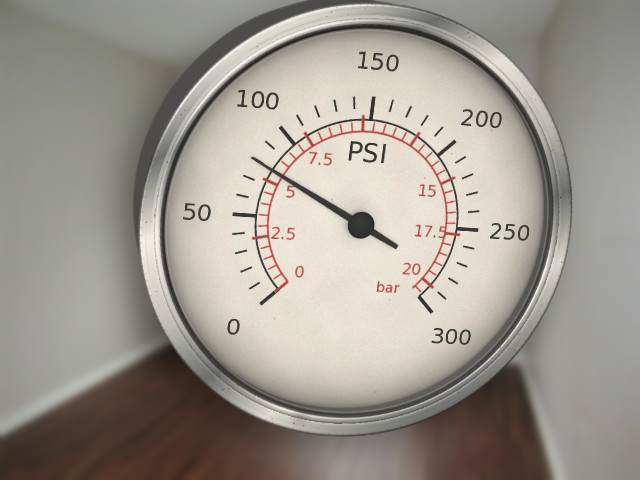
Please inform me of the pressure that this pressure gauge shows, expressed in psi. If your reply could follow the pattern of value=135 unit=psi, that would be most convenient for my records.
value=80 unit=psi
